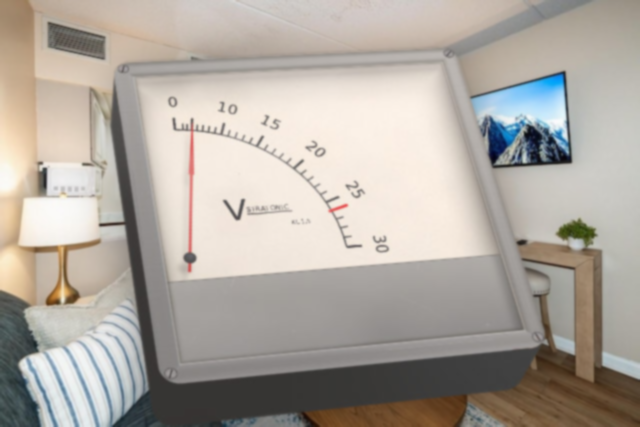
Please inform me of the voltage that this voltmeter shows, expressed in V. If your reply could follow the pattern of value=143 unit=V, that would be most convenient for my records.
value=5 unit=V
